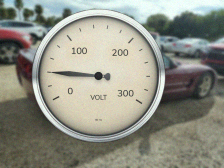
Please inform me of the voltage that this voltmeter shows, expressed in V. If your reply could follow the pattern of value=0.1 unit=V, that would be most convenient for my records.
value=40 unit=V
